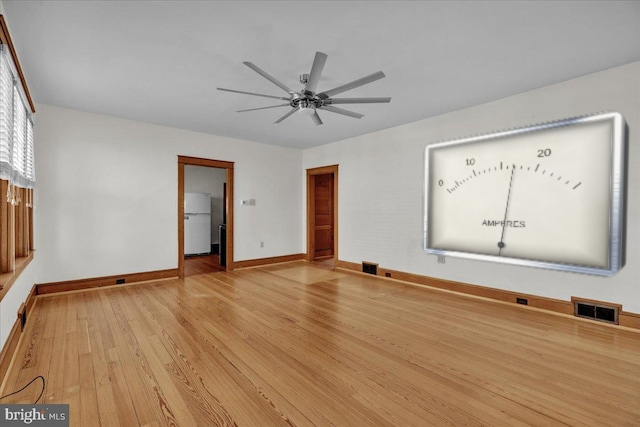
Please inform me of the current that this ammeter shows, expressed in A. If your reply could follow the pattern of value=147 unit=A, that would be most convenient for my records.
value=17 unit=A
